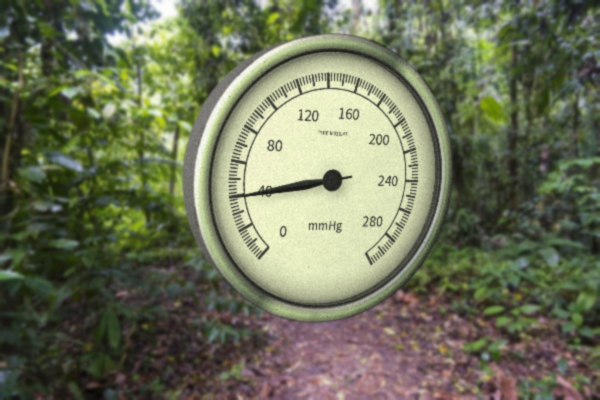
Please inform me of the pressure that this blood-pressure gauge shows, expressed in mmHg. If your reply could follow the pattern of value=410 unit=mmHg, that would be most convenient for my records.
value=40 unit=mmHg
